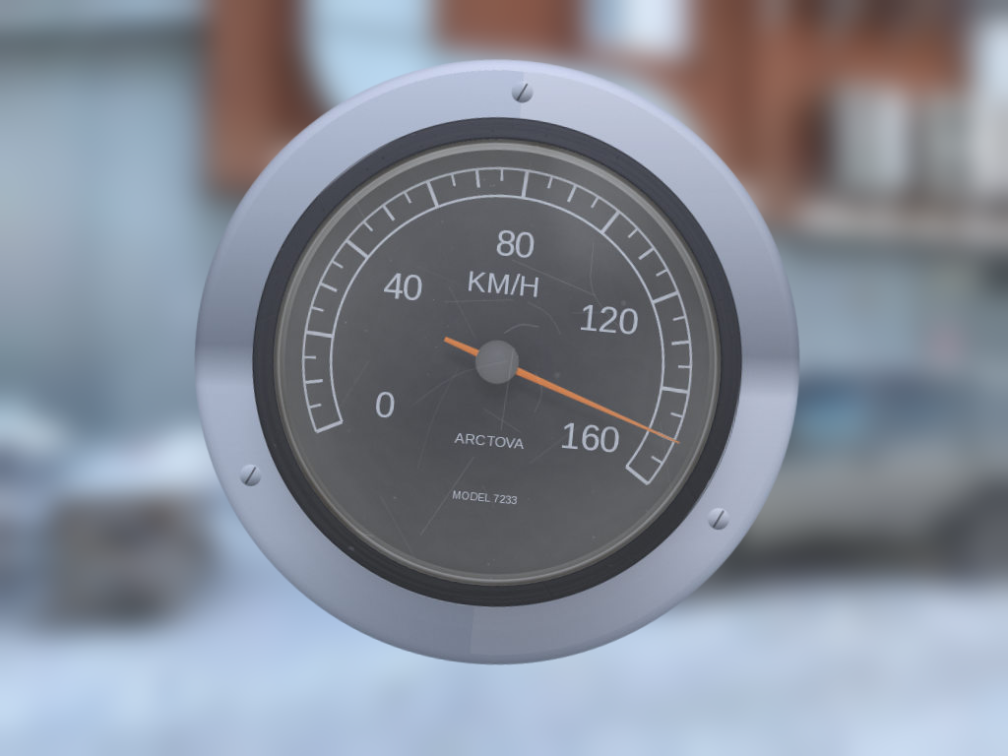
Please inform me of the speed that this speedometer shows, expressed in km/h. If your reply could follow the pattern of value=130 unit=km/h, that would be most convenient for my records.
value=150 unit=km/h
